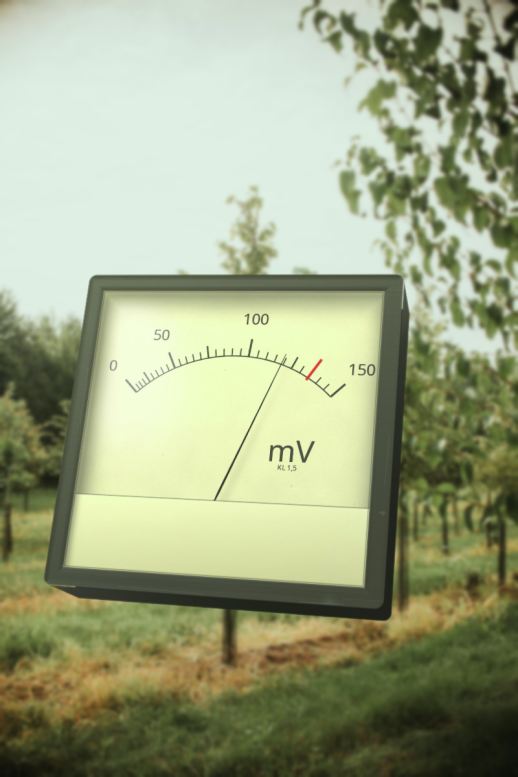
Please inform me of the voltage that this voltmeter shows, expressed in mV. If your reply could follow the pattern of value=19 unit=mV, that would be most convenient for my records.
value=120 unit=mV
